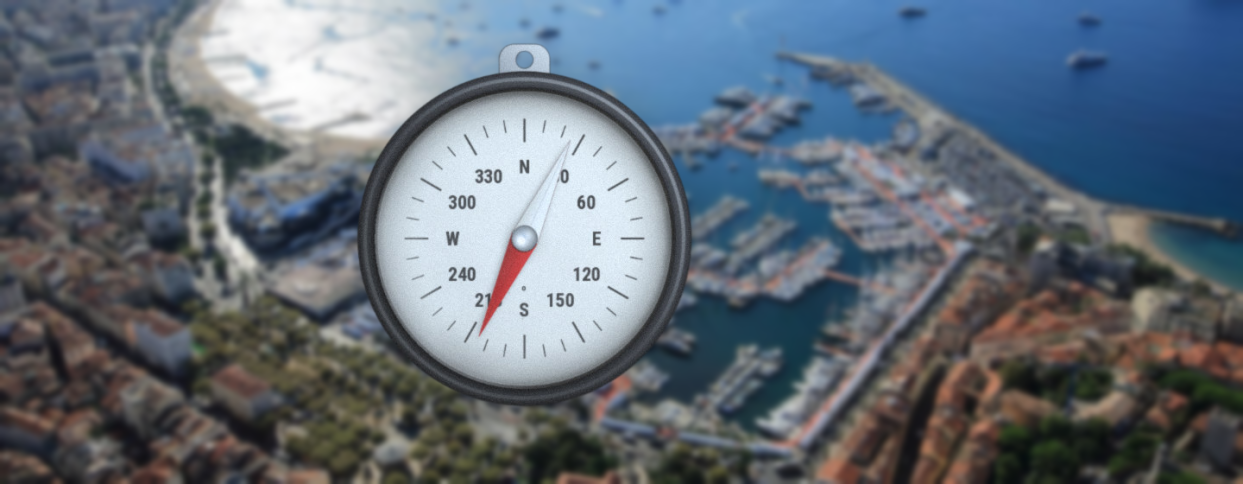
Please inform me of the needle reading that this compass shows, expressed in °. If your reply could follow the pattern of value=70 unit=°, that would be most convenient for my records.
value=205 unit=°
